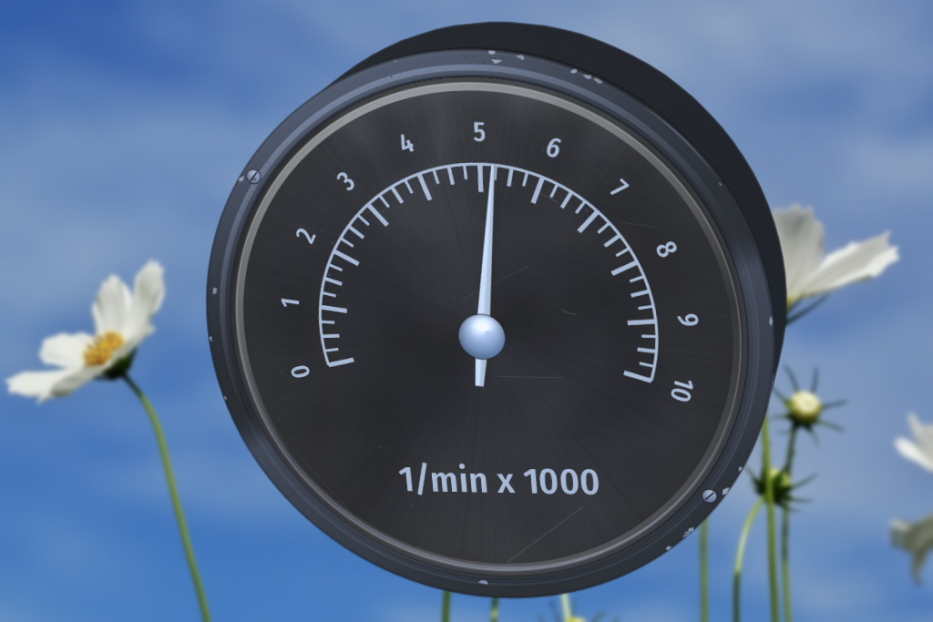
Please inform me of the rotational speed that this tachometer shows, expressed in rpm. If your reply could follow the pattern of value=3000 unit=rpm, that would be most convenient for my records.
value=5250 unit=rpm
